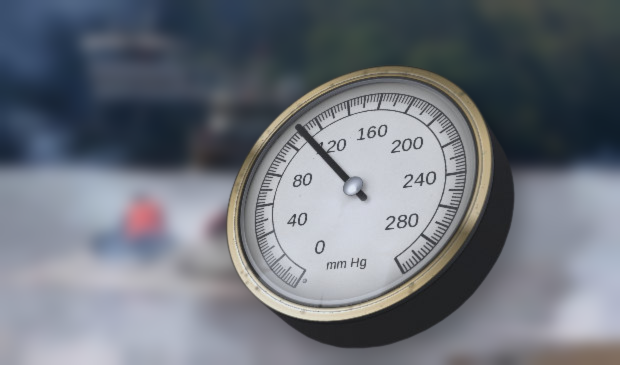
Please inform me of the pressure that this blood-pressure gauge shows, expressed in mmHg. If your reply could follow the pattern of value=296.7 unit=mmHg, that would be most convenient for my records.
value=110 unit=mmHg
